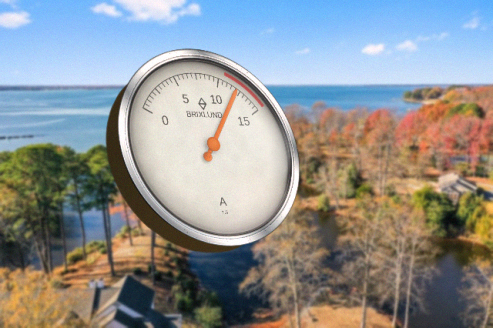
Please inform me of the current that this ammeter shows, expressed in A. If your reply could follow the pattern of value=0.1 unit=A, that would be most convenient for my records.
value=12 unit=A
